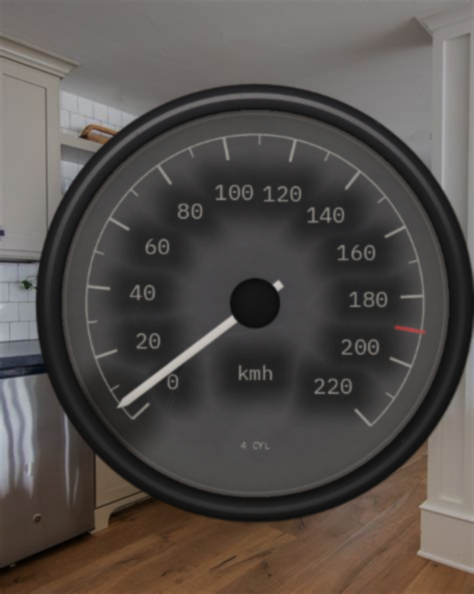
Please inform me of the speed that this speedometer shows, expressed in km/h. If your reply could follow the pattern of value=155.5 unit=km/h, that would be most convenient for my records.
value=5 unit=km/h
